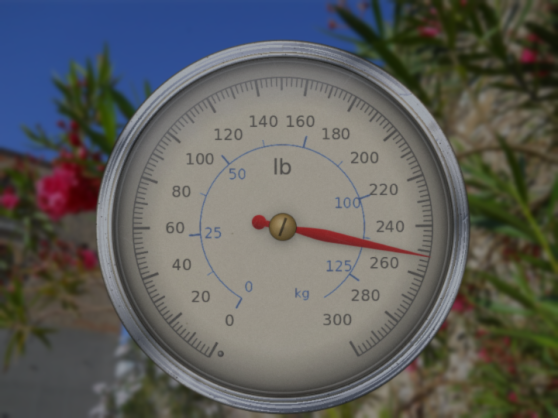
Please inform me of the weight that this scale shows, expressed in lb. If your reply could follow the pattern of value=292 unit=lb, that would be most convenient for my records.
value=252 unit=lb
